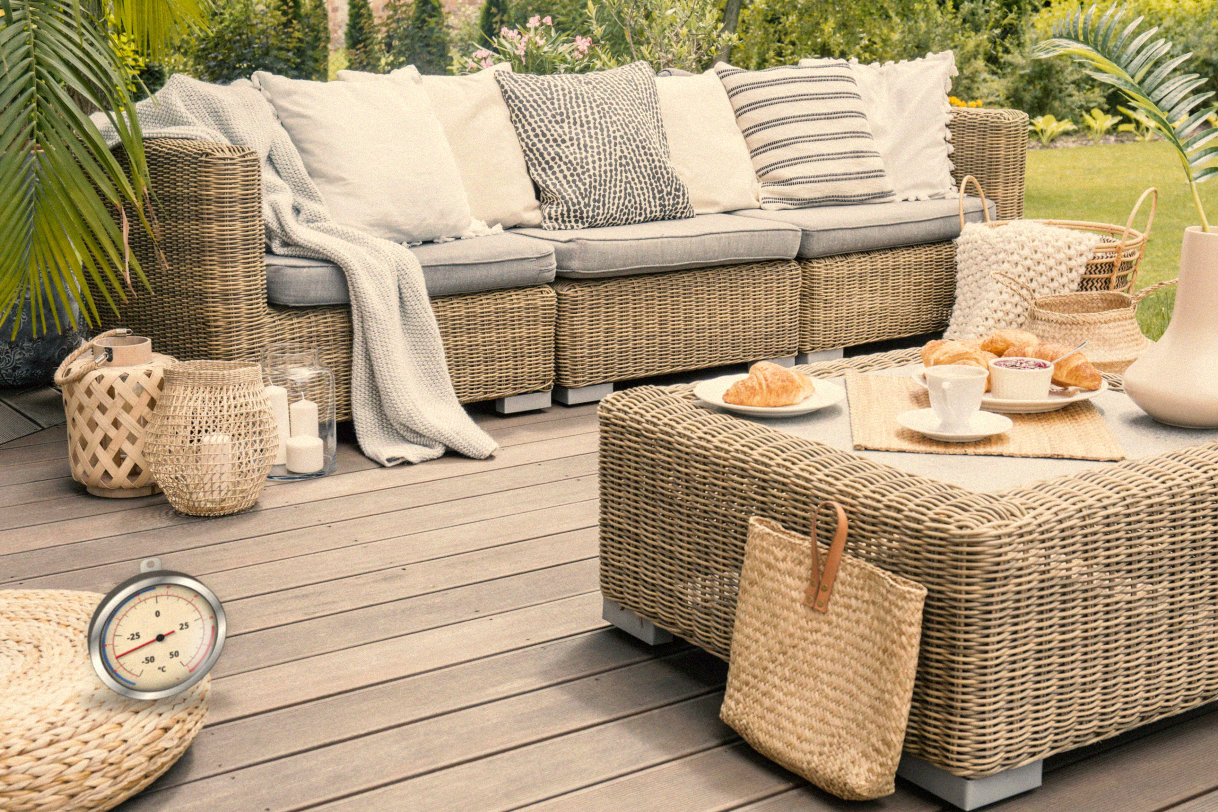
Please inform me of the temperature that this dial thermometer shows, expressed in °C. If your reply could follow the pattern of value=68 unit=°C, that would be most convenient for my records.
value=-35 unit=°C
